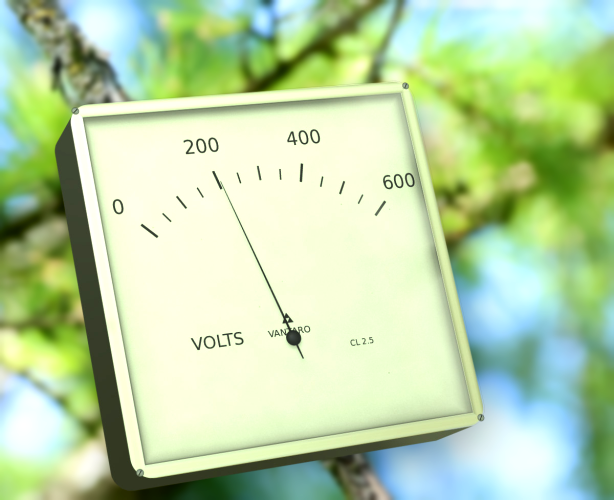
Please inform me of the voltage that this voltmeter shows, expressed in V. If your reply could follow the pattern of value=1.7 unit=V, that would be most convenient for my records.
value=200 unit=V
